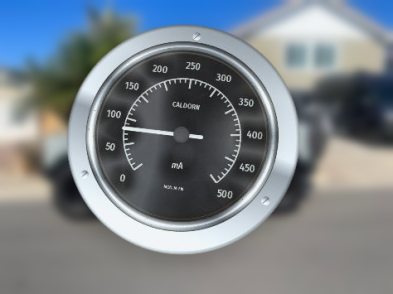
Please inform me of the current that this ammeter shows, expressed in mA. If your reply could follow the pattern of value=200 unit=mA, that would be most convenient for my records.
value=80 unit=mA
